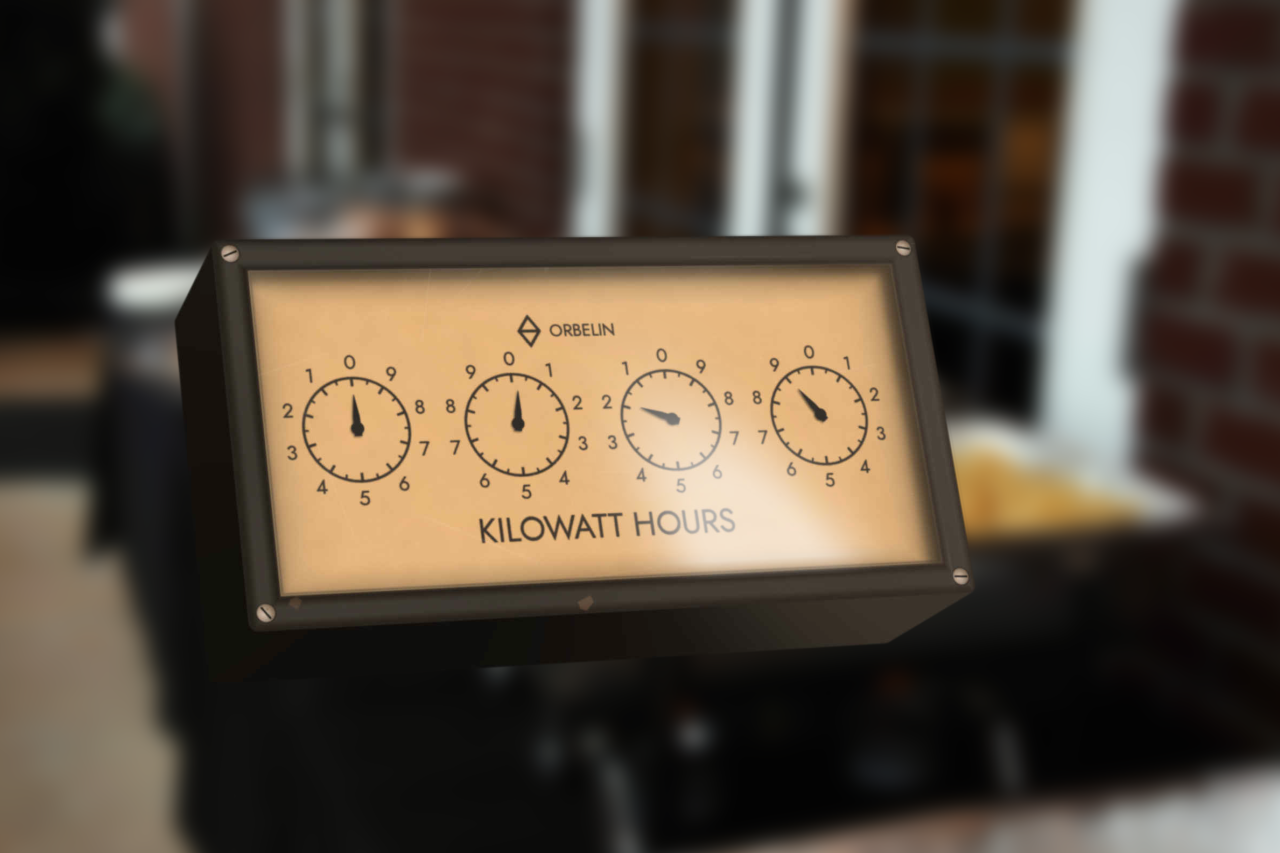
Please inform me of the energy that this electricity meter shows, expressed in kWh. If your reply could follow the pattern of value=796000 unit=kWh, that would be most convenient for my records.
value=19 unit=kWh
